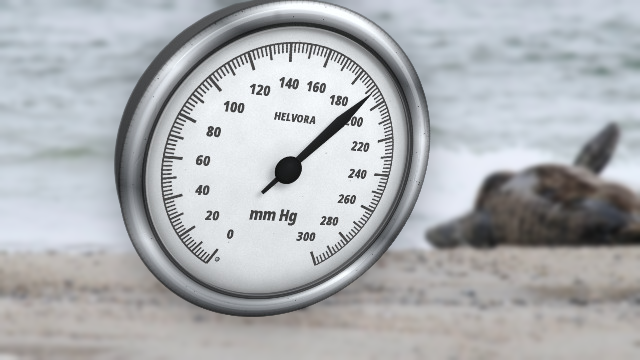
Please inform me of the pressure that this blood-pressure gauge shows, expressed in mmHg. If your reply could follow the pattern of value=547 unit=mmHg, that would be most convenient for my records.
value=190 unit=mmHg
